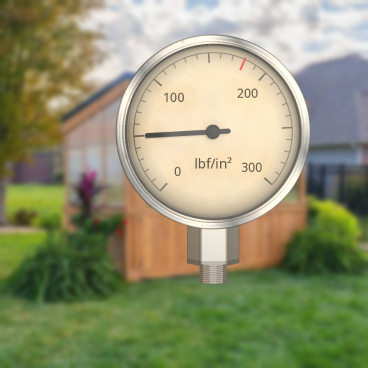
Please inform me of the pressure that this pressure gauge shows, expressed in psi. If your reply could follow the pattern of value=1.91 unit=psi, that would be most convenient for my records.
value=50 unit=psi
